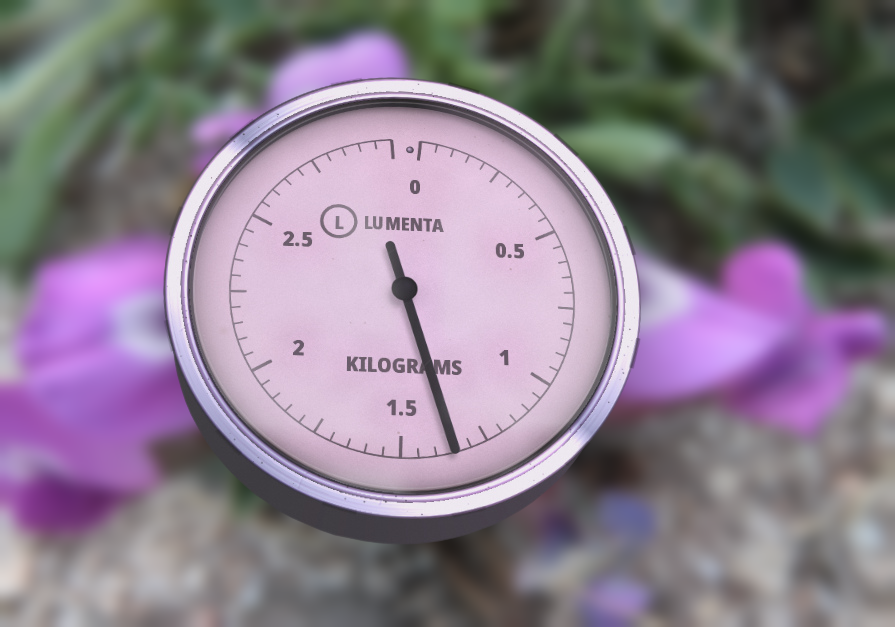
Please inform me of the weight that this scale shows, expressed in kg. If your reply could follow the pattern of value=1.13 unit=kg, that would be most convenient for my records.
value=1.35 unit=kg
